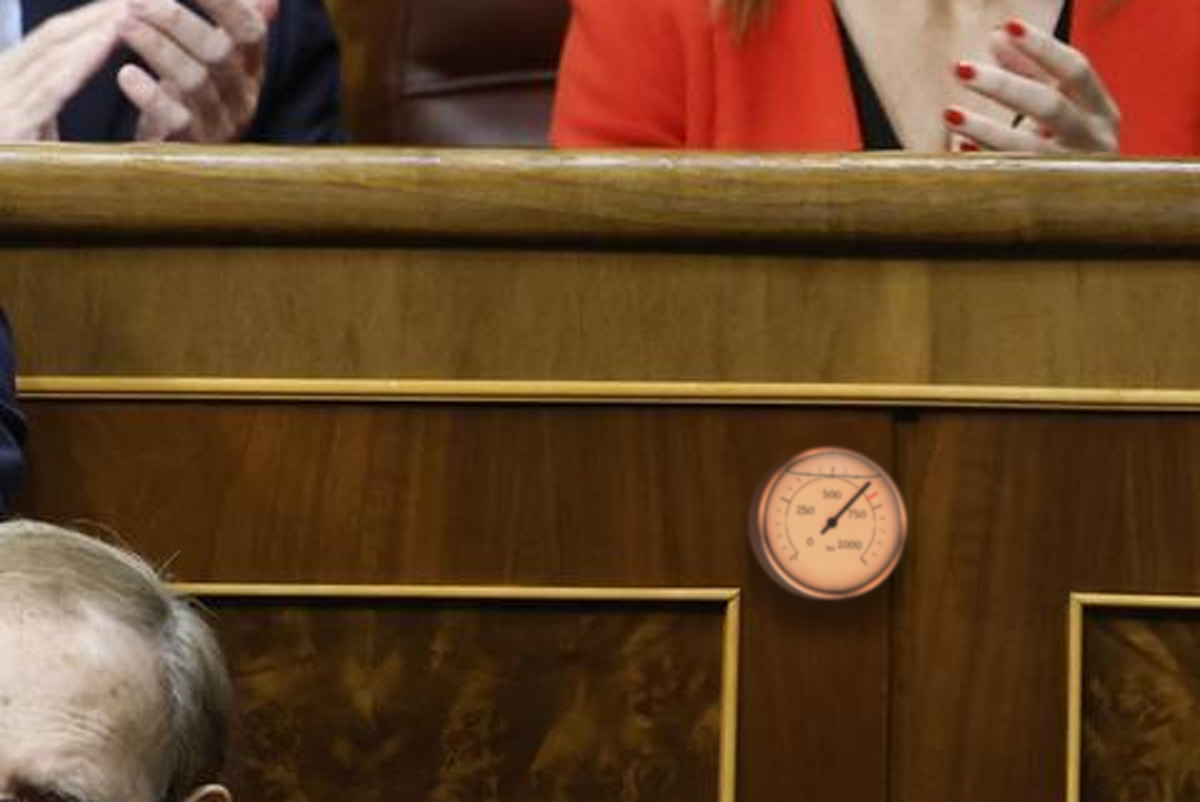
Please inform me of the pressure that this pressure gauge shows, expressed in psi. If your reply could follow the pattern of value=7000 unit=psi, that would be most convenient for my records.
value=650 unit=psi
